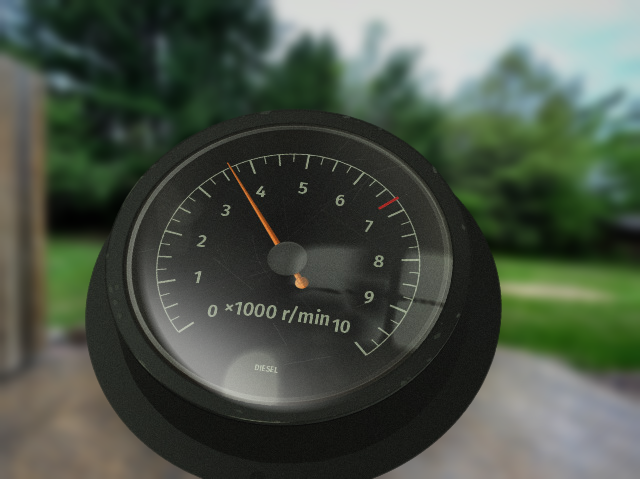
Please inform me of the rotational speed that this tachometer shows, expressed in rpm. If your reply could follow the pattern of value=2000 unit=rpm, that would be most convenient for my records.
value=3625 unit=rpm
